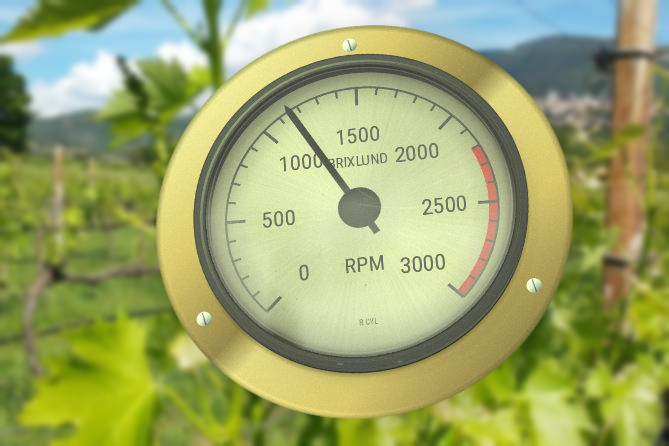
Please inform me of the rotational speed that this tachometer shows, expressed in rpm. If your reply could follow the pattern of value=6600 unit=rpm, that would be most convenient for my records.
value=1150 unit=rpm
